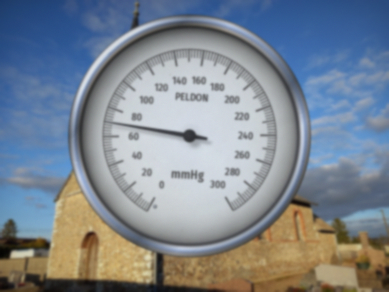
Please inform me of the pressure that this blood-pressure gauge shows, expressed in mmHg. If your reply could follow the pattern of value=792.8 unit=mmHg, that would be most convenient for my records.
value=70 unit=mmHg
